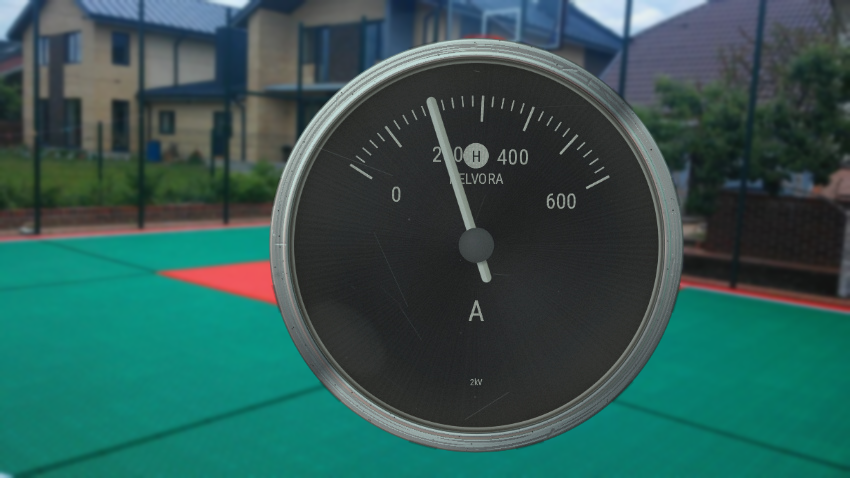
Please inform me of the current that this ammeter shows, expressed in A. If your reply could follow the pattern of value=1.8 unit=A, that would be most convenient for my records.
value=200 unit=A
